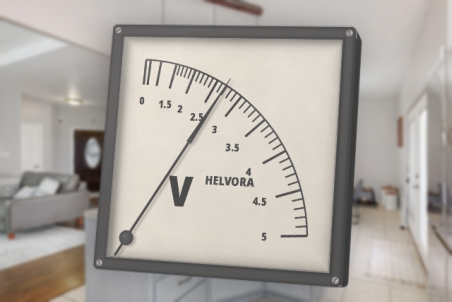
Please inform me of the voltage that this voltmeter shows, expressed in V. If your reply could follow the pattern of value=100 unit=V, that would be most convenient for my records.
value=2.7 unit=V
